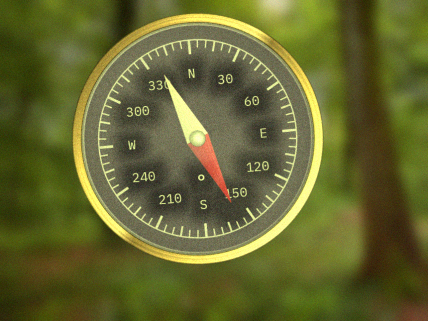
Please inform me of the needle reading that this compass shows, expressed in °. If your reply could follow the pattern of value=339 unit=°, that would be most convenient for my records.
value=157.5 unit=°
